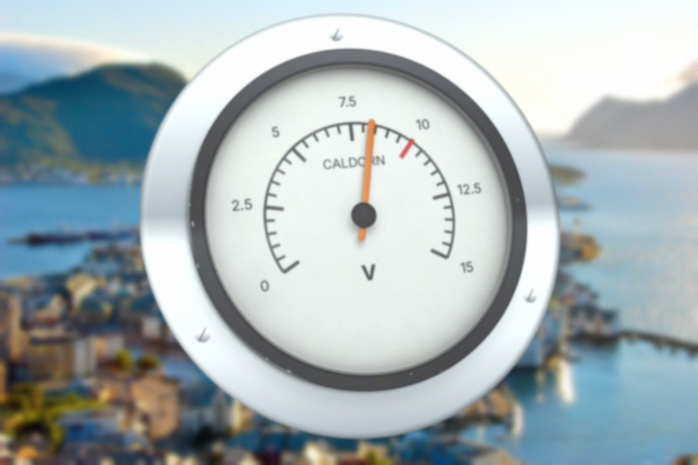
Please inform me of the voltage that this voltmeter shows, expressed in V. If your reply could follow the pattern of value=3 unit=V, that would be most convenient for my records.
value=8.25 unit=V
